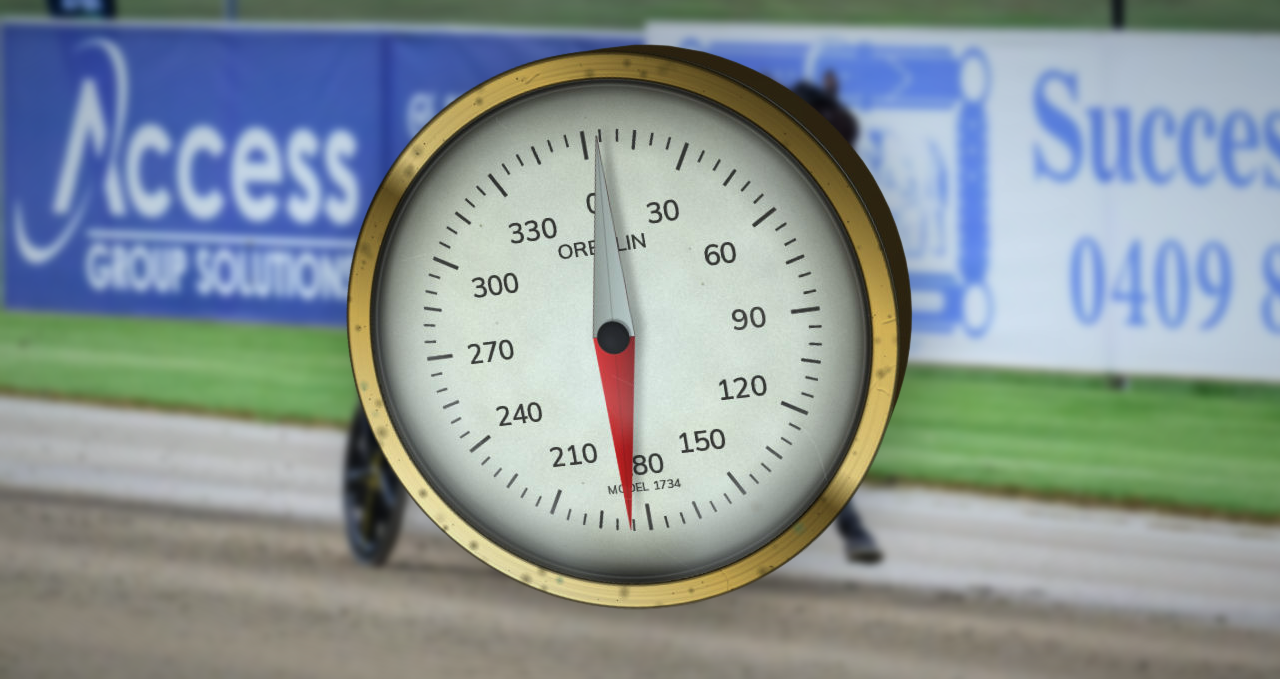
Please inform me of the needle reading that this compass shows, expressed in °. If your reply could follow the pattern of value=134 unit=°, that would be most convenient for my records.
value=185 unit=°
